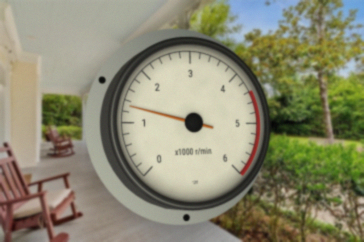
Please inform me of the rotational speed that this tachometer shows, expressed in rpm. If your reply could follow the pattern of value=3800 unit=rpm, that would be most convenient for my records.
value=1300 unit=rpm
